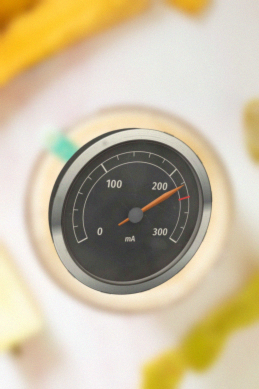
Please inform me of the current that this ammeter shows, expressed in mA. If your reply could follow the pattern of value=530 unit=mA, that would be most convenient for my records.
value=220 unit=mA
